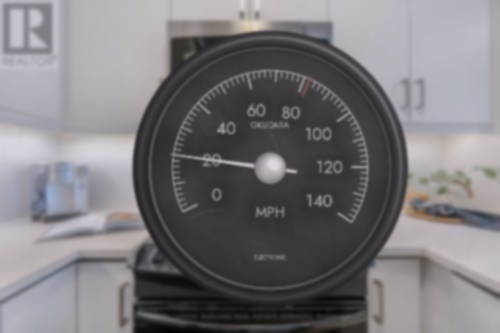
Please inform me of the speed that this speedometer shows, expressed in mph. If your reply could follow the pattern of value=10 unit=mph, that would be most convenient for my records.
value=20 unit=mph
